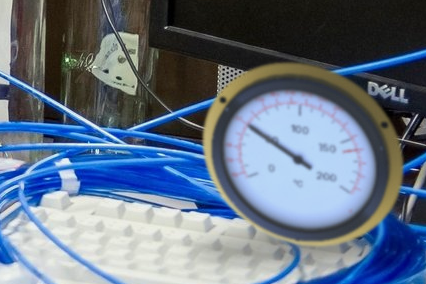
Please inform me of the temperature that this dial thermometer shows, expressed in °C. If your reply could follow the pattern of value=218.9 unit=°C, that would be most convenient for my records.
value=50 unit=°C
